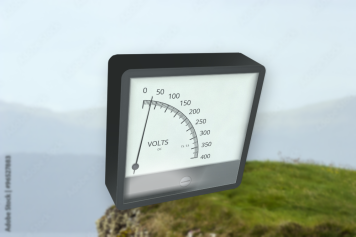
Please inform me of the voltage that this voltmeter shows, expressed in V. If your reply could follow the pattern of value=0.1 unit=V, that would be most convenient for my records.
value=25 unit=V
